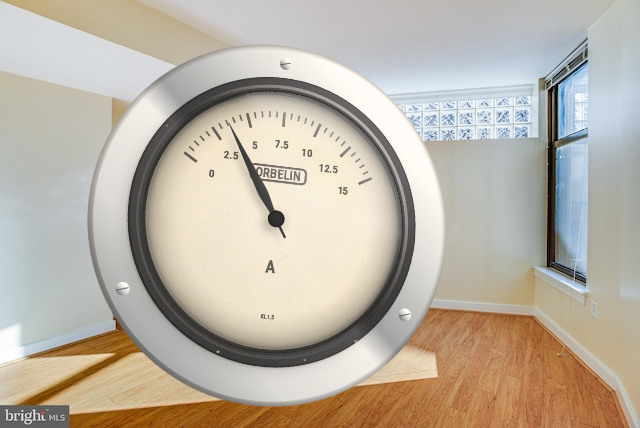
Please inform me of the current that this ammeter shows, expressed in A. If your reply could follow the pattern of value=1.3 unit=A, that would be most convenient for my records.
value=3.5 unit=A
